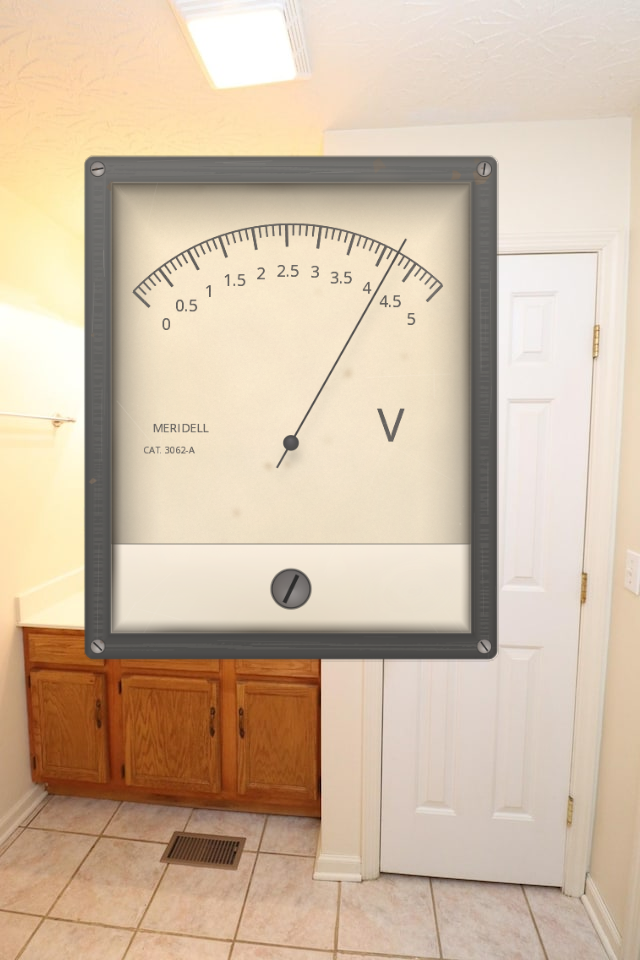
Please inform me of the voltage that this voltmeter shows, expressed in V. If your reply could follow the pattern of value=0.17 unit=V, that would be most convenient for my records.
value=4.2 unit=V
